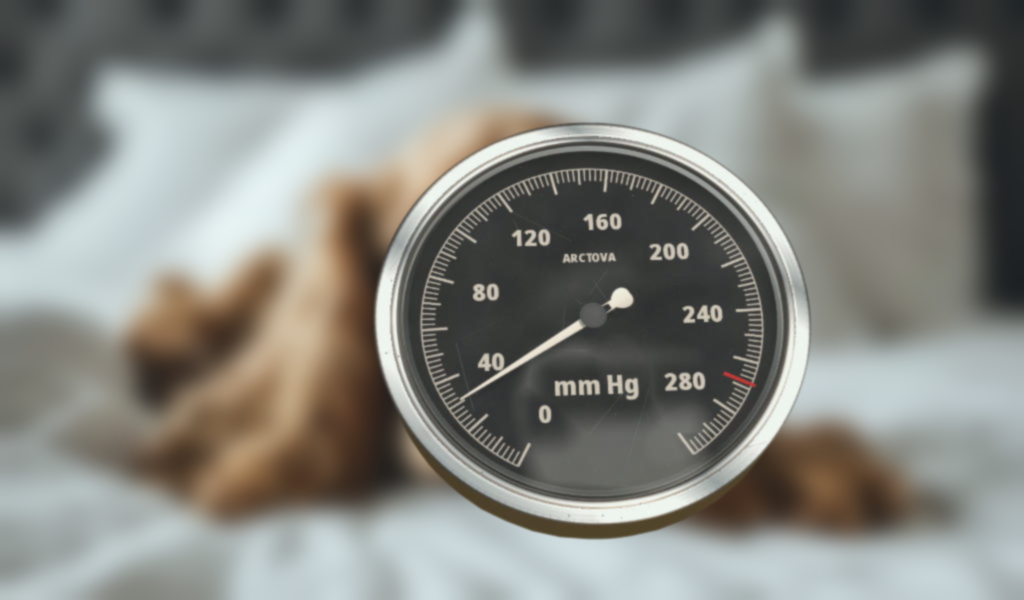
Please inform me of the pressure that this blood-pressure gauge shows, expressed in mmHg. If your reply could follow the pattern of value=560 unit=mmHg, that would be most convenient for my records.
value=30 unit=mmHg
